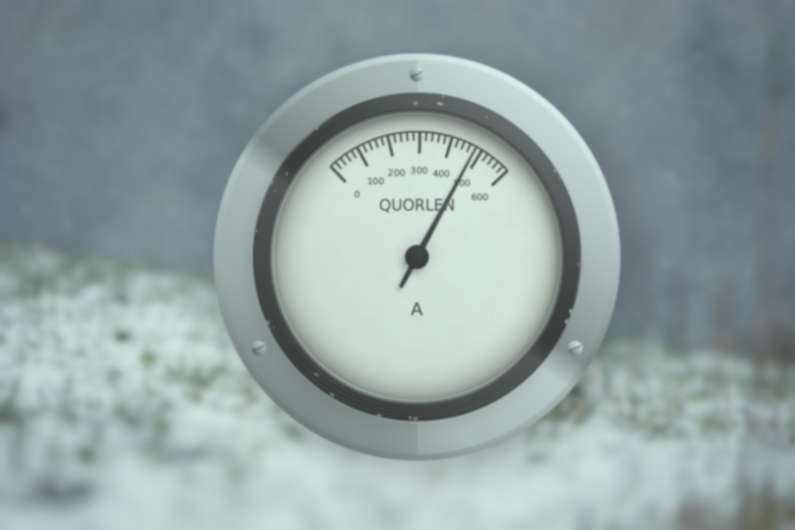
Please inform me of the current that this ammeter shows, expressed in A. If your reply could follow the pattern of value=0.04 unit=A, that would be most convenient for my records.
value=480 unit=A
